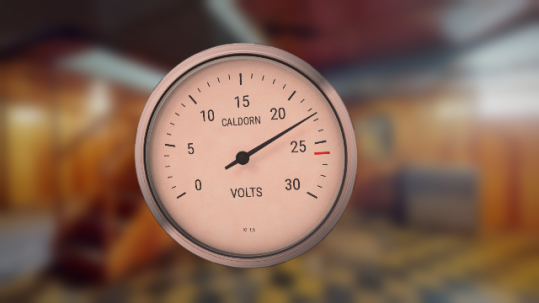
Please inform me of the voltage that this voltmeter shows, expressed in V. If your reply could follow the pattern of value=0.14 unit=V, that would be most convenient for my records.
value=22.5 unit=V
